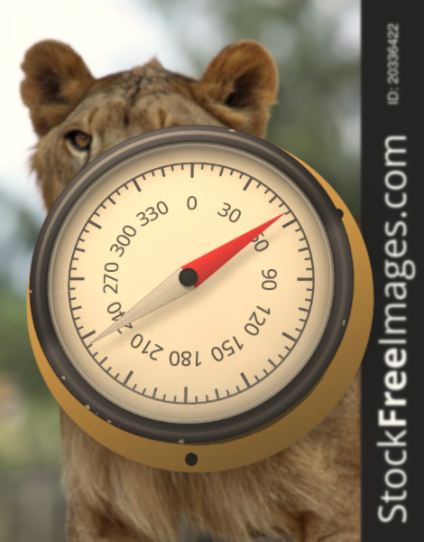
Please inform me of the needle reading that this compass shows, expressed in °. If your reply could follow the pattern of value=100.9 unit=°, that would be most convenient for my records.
value=55 unit=°
